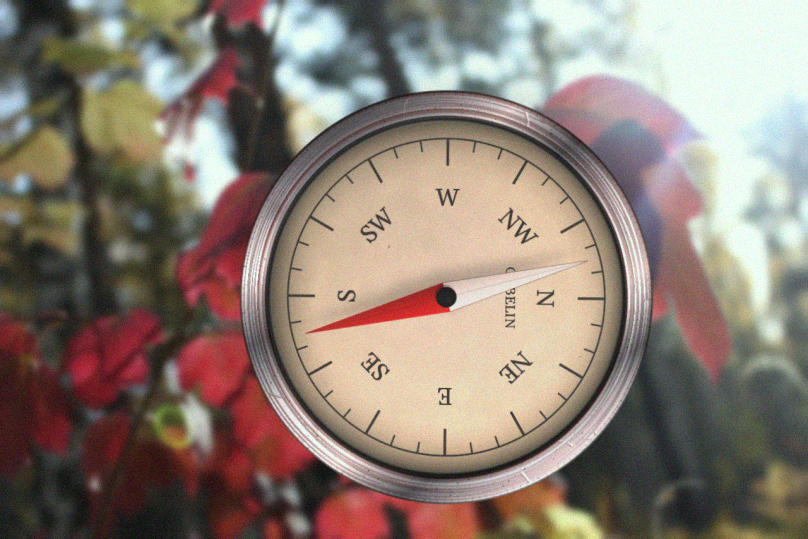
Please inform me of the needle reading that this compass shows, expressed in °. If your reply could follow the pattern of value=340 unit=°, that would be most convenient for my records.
value=165 unit=°
